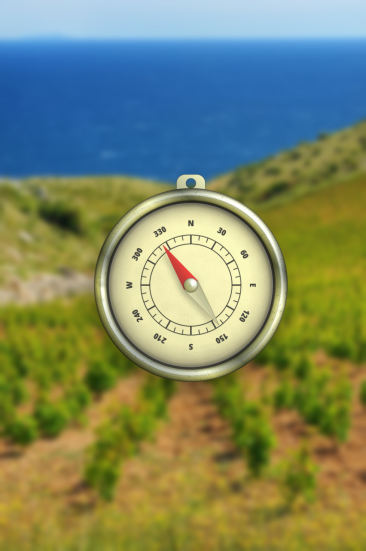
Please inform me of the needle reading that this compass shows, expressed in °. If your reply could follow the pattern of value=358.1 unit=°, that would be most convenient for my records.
value=325 unit=°
